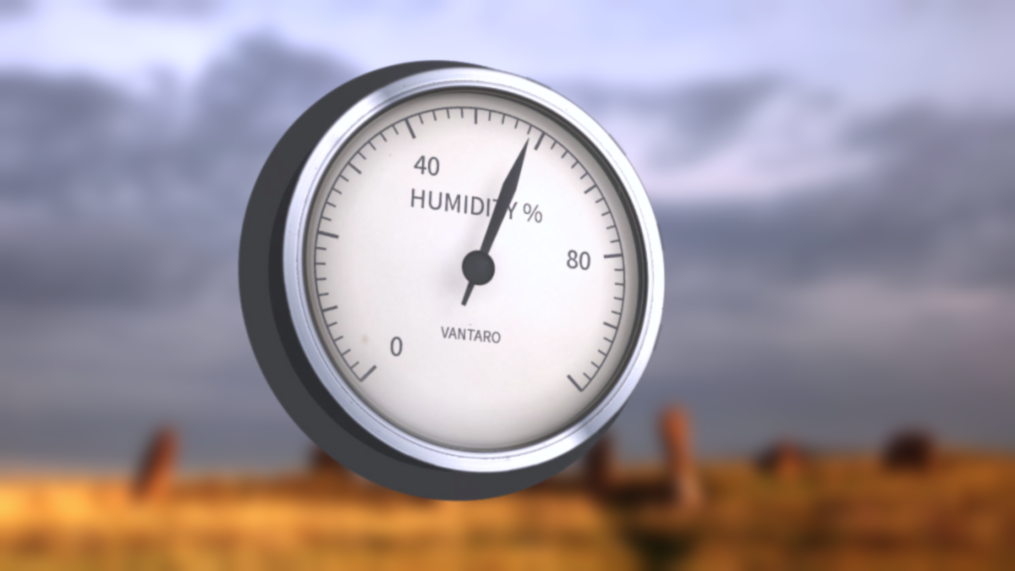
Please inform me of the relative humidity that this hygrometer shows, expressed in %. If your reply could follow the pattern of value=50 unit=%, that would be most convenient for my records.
value=58 unit=%
